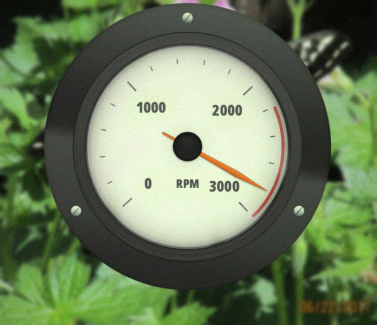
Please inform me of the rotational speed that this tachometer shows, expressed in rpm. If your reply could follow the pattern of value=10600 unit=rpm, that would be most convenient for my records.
value=2800 unit=rpm
